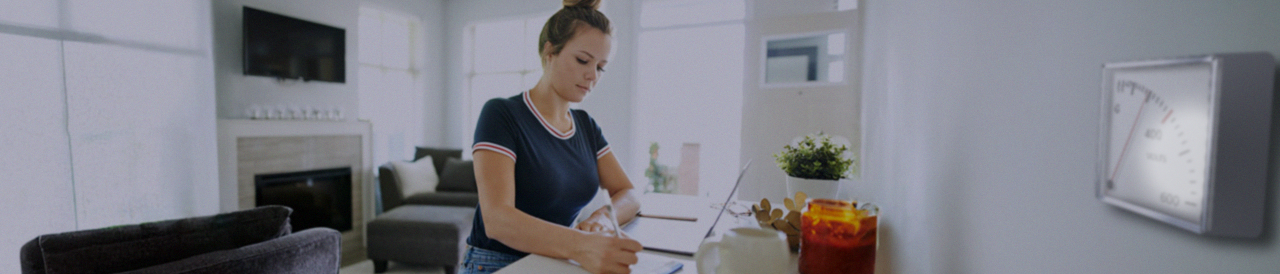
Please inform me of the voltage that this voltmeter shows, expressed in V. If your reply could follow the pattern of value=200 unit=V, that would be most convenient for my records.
value=300 unit=V
